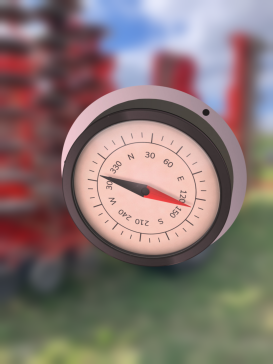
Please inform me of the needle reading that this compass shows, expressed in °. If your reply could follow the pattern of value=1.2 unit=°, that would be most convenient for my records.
value=130 unit=°
